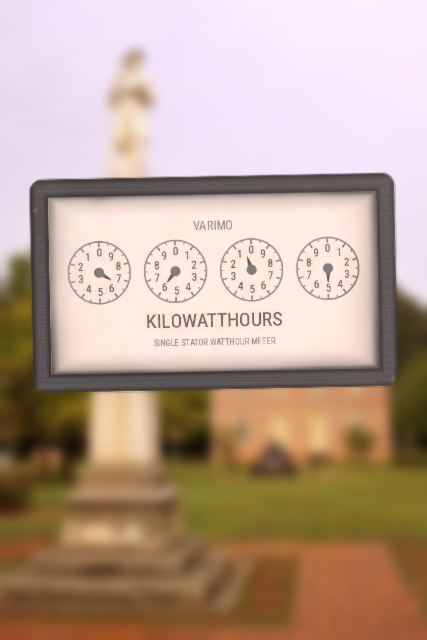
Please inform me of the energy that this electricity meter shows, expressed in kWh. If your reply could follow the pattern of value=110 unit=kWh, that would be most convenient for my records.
value=6605 unit=kWh
